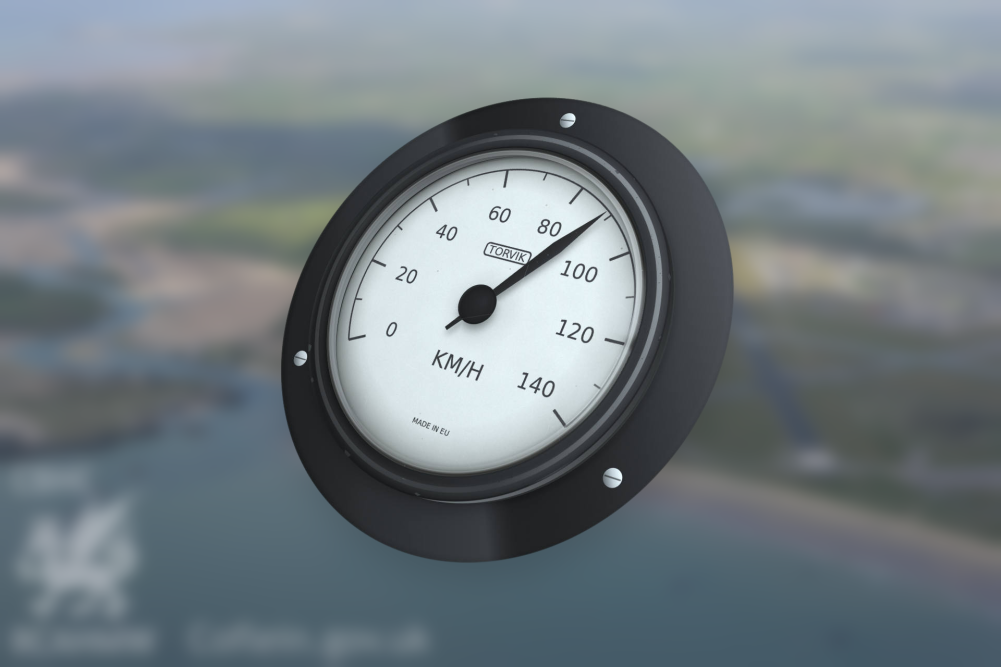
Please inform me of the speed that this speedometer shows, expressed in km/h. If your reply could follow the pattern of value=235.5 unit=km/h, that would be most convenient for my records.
value=90 unit=km/h
